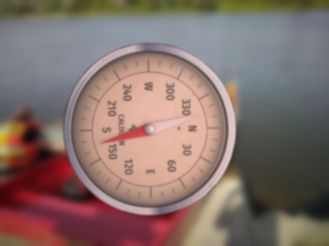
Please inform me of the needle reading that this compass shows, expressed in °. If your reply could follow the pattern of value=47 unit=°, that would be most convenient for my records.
value=165 unit=°
